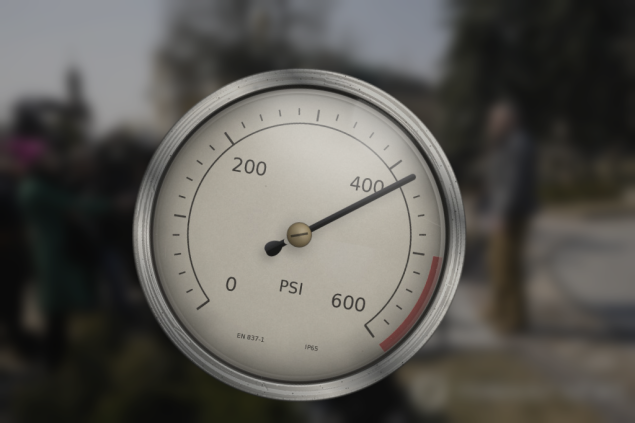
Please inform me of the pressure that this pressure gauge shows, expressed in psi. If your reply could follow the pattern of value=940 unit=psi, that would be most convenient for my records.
value=420 unit=psi
